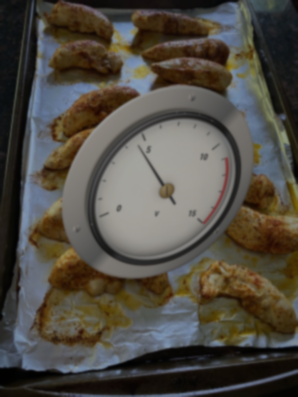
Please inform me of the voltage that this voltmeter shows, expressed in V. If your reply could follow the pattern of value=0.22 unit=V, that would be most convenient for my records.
value=4.5 unit=V
